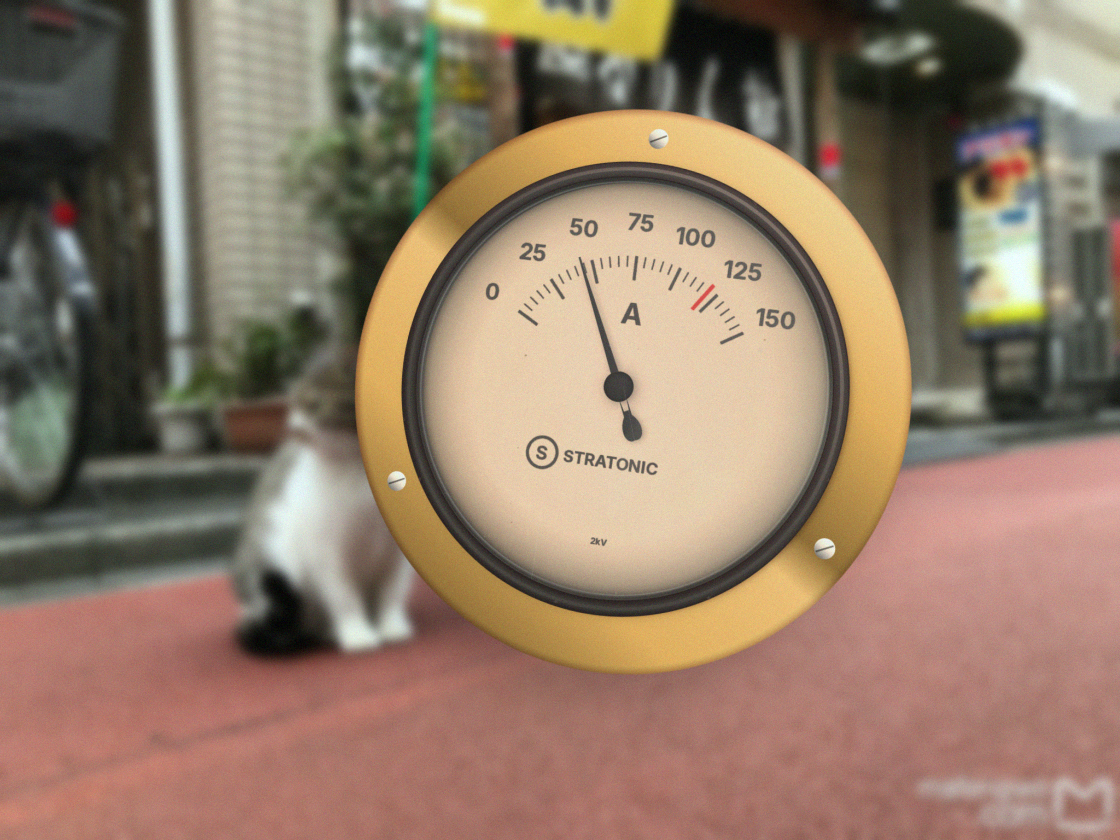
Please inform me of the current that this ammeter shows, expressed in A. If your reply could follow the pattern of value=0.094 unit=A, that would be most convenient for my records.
value=45 unit=A
